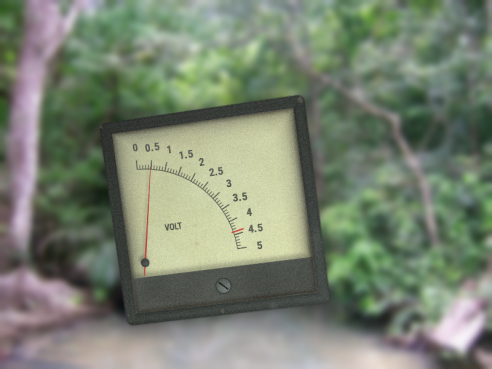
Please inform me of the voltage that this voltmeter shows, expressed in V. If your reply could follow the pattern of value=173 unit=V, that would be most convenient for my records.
value=0.5 unit=V
